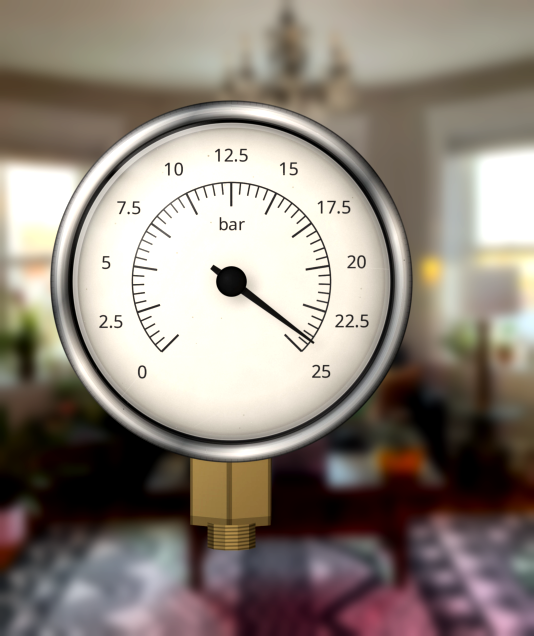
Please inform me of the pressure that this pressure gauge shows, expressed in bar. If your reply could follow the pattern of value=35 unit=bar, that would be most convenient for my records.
value=24.25 unit=bar
